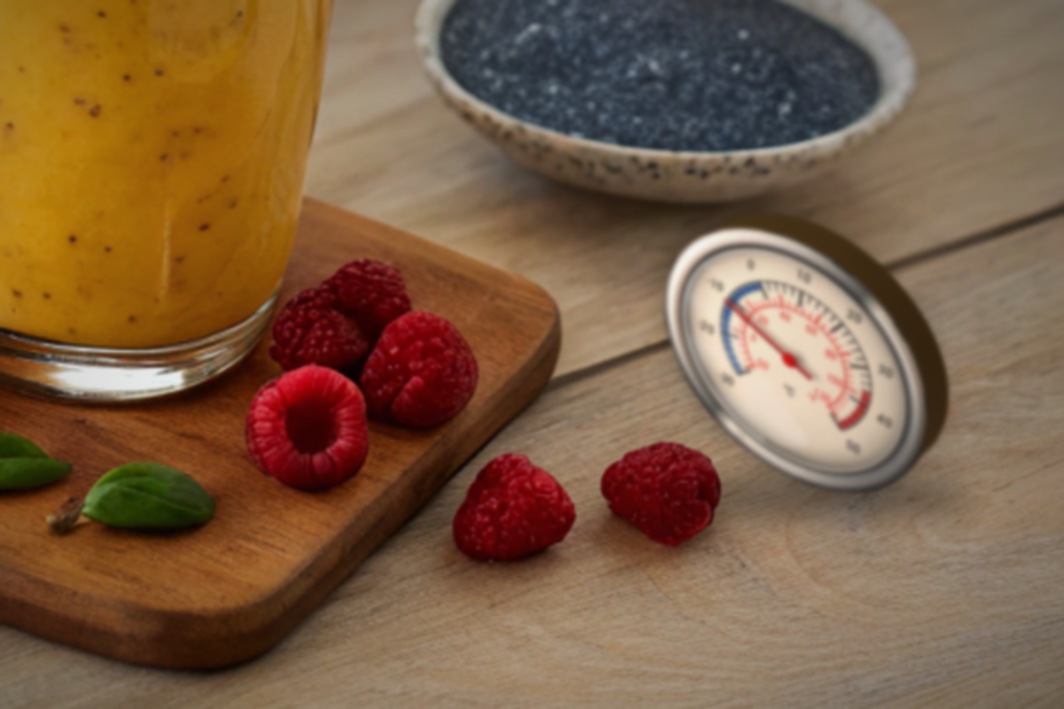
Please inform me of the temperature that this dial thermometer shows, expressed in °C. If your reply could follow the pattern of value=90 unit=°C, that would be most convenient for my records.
value=-10 unit=°C
